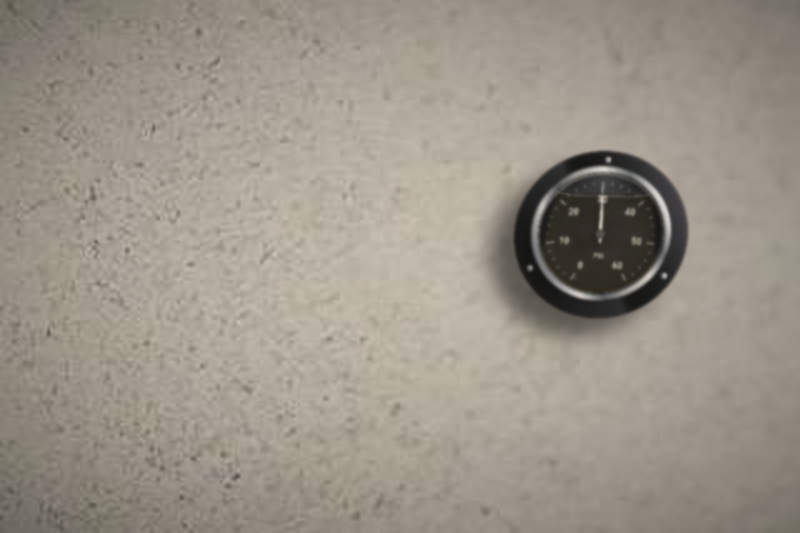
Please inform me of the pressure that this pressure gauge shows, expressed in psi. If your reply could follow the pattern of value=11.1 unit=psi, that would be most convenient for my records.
value=30 unit=psi
